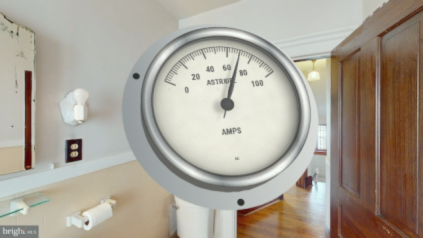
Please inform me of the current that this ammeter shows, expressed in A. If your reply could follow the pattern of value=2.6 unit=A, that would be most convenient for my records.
value=70 unit=A
